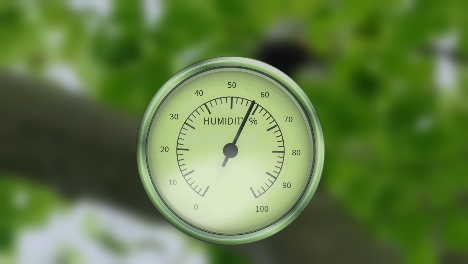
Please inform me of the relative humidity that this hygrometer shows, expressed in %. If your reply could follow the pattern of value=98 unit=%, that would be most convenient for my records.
value=58 unit=%
